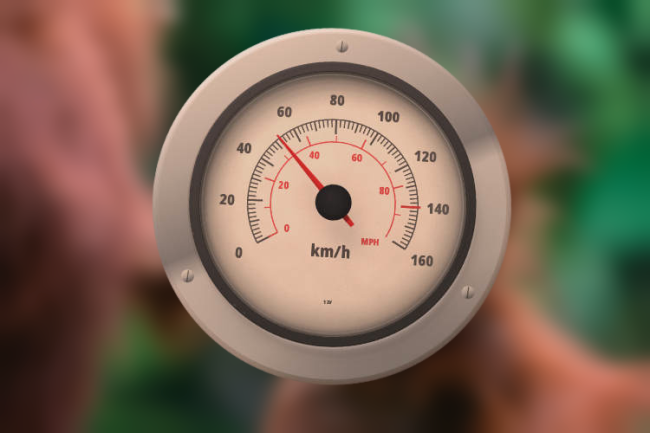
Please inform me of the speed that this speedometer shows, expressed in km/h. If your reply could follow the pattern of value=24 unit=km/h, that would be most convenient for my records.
value=52 unit=km/h
